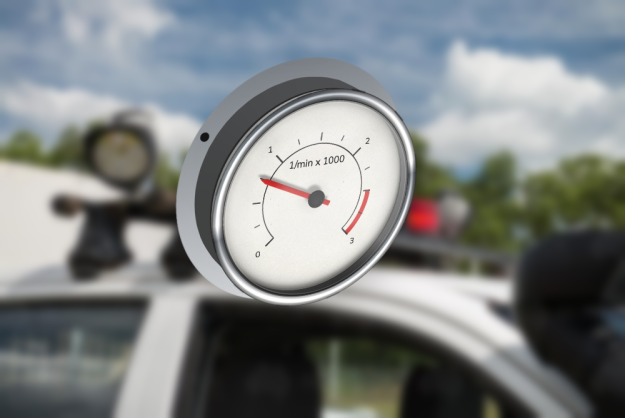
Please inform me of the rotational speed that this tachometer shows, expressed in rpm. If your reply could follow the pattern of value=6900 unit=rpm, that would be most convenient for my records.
value=750 unit=rpm
